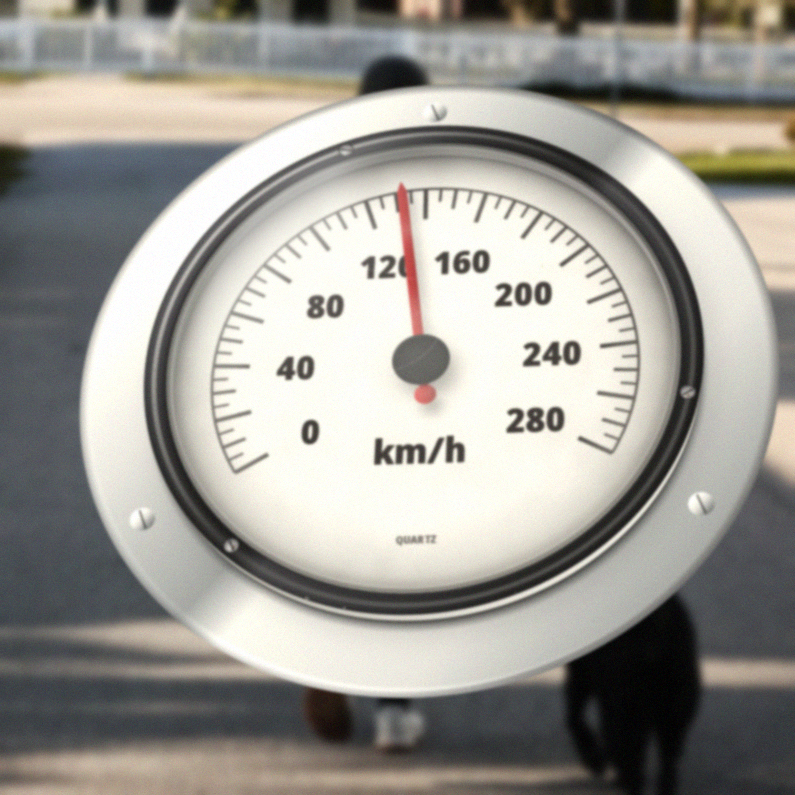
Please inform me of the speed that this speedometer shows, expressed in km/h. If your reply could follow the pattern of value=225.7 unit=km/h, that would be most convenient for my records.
value=132.5 unit=km/h
